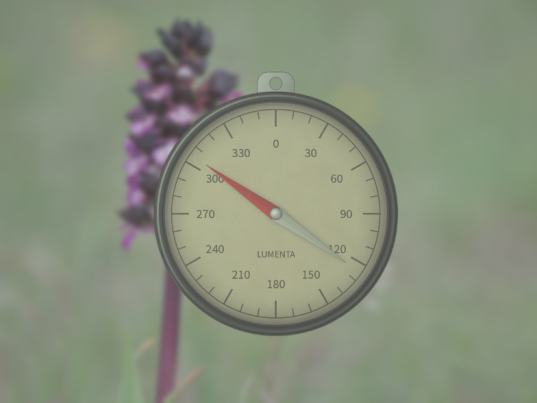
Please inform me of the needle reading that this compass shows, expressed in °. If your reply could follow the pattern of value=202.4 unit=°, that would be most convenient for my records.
value=305 unit=°
